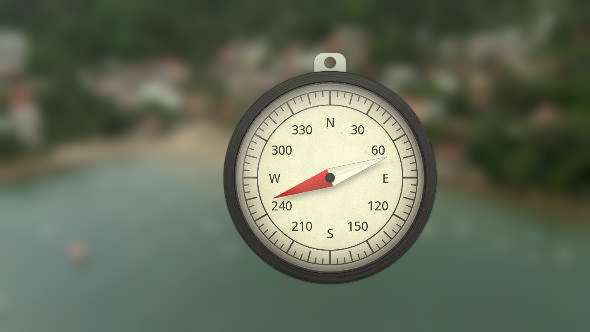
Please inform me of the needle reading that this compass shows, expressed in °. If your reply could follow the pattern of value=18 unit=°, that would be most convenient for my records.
value=250 unit=°
